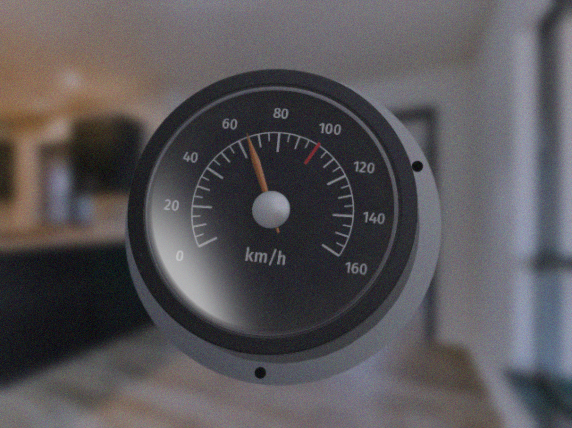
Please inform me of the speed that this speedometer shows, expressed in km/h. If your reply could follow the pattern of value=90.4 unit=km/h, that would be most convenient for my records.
value=65 unit=km/h
